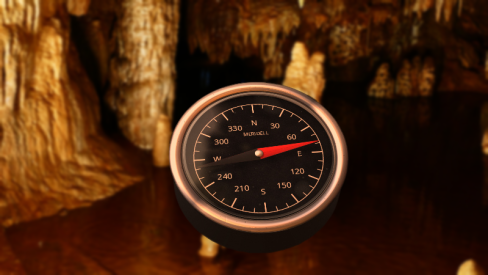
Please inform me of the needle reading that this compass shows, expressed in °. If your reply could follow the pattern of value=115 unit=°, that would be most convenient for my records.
value=80 unit=°
